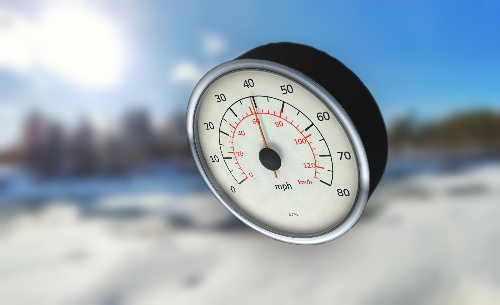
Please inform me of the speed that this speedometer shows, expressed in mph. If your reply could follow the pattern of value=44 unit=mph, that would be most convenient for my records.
value=40 unit=mph
